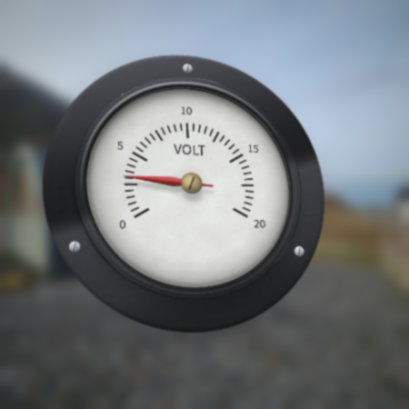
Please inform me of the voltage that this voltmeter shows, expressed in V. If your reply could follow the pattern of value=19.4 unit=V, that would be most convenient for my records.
value=3 unit=V
